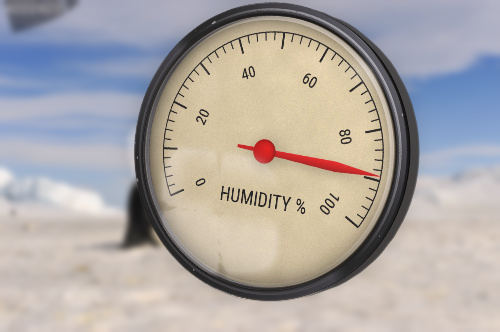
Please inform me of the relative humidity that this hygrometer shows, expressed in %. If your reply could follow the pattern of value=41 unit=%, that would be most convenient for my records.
value=89 unit=%
